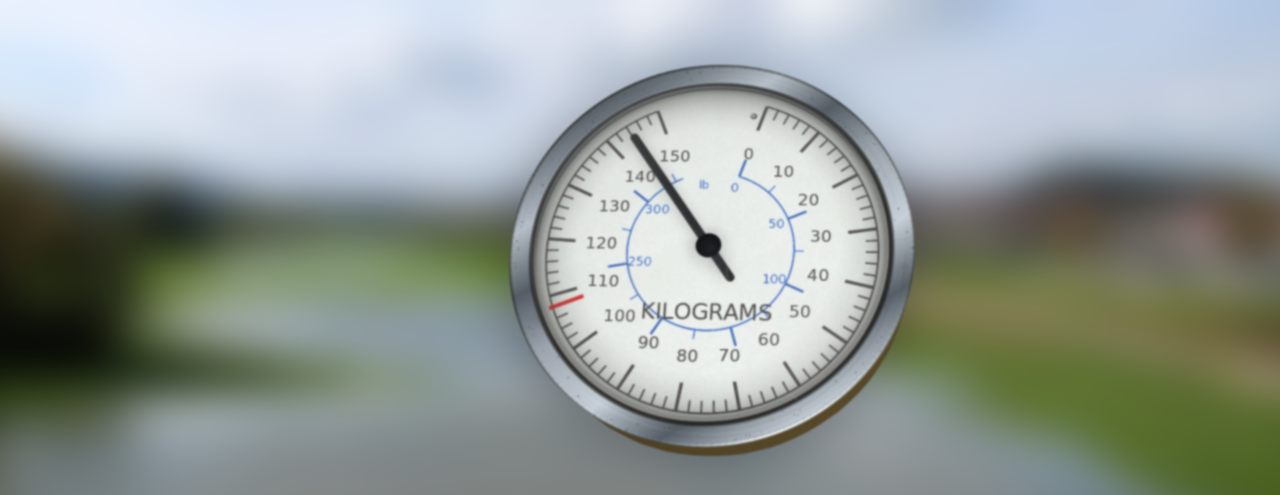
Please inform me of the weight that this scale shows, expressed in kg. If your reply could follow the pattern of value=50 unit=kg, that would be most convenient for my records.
value=144 unit=kg
